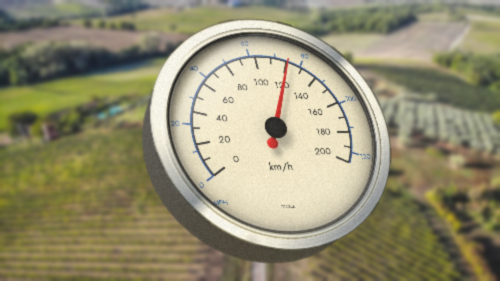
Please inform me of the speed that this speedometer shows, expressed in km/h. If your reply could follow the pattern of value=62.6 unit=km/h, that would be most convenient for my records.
value=120 unit=km/h
